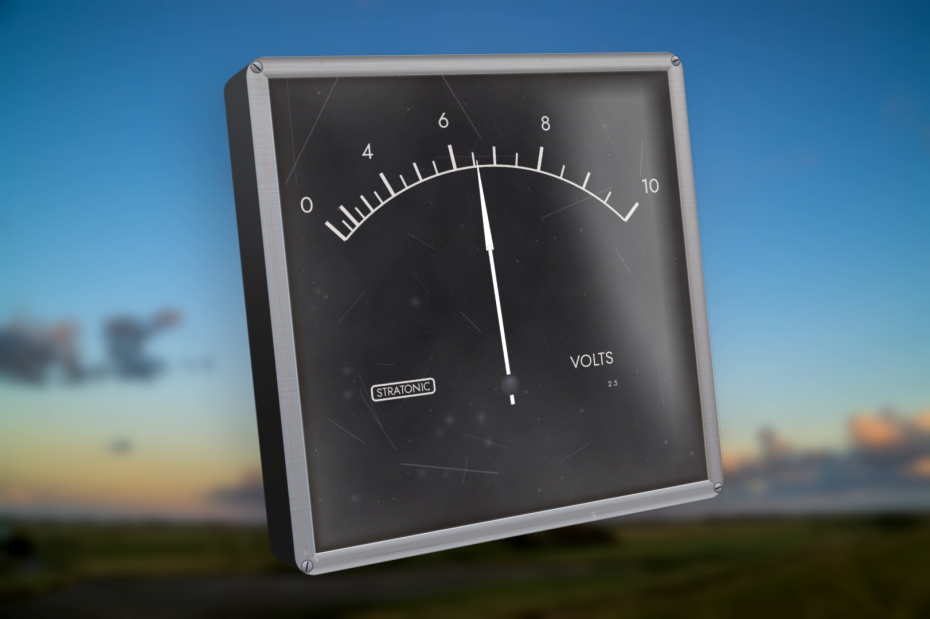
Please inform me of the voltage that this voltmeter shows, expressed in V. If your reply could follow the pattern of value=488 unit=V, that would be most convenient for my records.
value=6.5 unit=V
